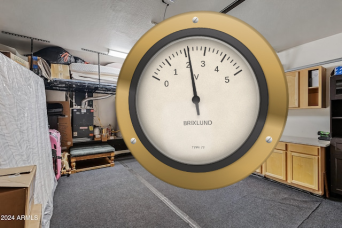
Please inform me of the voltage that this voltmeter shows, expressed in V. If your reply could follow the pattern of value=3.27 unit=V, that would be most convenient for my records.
value=2.2 unit=V
